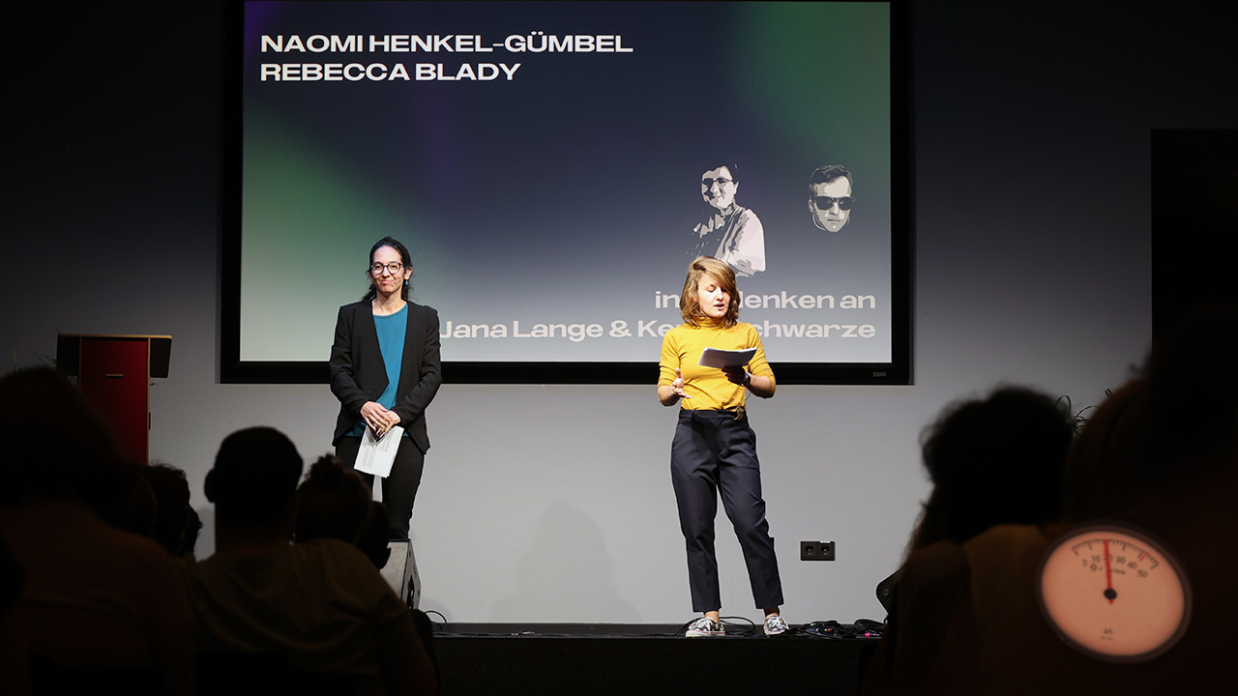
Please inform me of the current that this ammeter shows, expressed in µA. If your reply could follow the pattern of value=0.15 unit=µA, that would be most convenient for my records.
value=20 unit=µA
